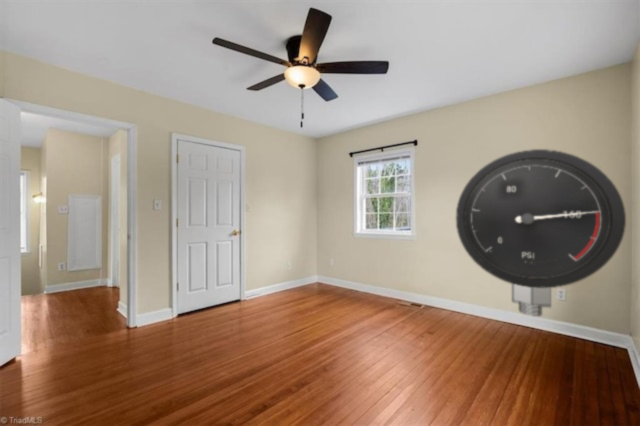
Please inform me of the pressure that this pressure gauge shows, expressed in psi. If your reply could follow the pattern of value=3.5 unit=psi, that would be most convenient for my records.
value=160 unit=psi
